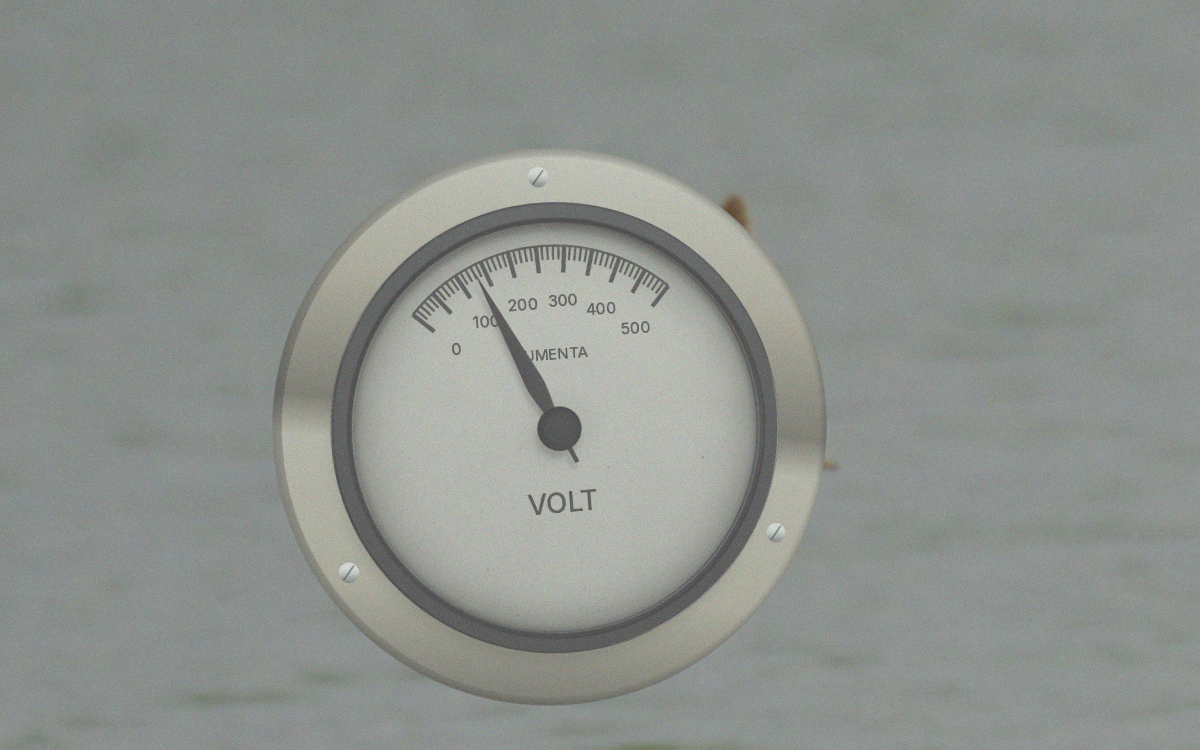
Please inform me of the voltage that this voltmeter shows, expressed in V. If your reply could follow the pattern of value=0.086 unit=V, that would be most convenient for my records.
value=130 unit=V
